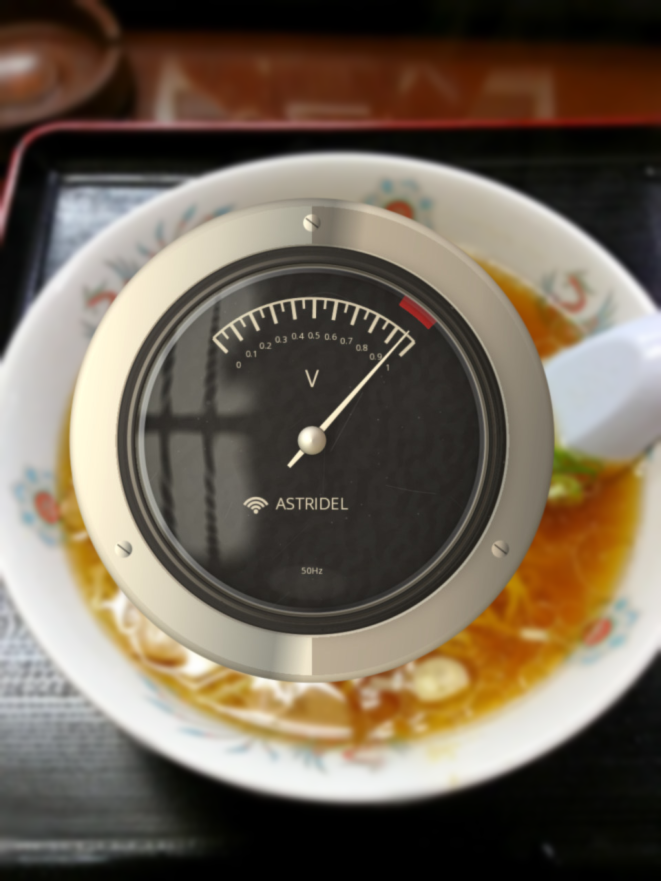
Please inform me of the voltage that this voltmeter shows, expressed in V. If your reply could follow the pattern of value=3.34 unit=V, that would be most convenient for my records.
value=0.95 unit=V
